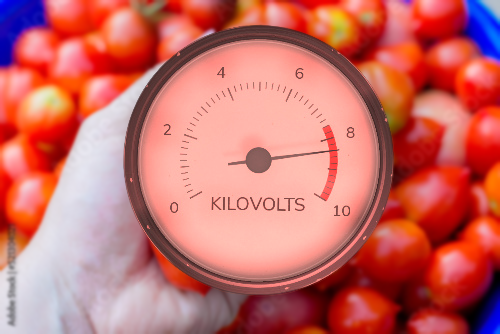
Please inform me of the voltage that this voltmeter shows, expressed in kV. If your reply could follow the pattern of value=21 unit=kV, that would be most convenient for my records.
value=8.4 unit=kV
